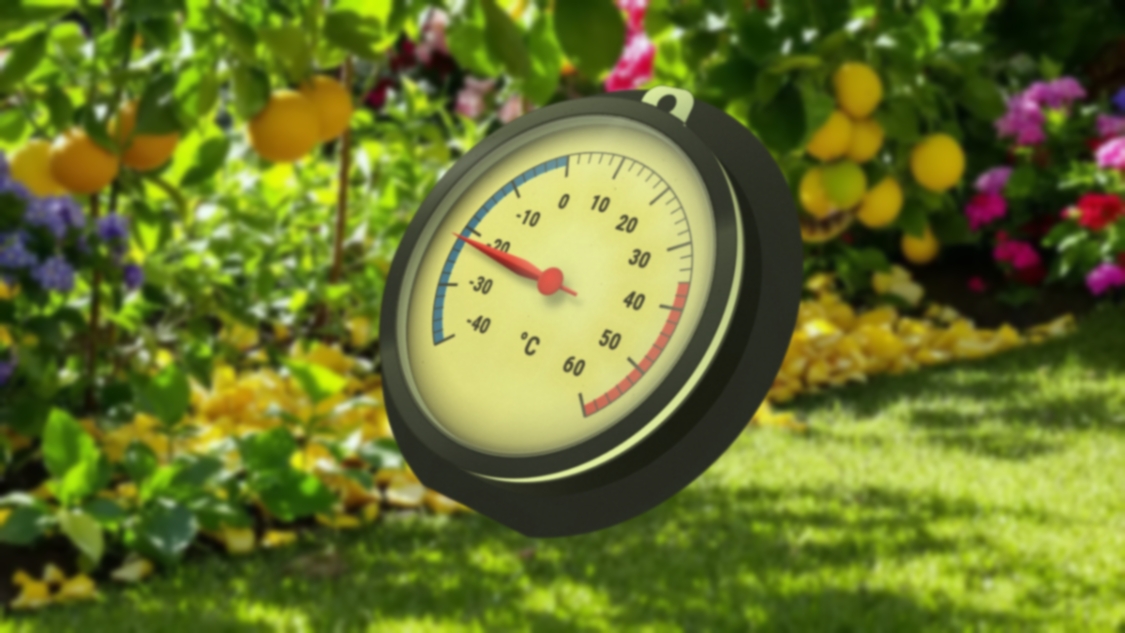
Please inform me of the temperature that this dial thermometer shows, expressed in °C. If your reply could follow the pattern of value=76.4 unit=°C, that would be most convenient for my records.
value=-22 unit=°C
